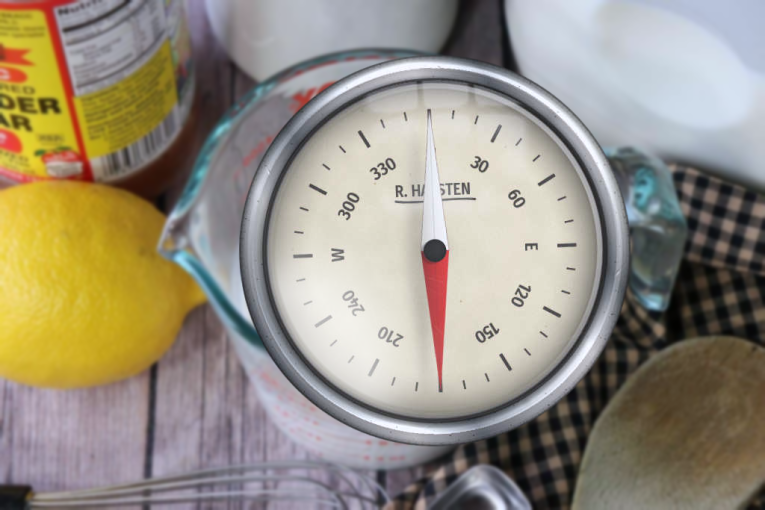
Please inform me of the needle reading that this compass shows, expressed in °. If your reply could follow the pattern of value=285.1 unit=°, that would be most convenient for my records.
value=180 unit=°
